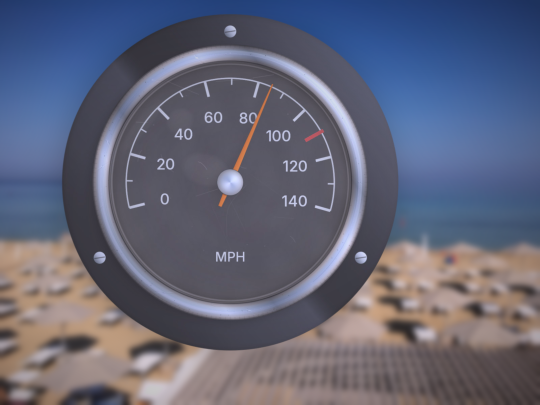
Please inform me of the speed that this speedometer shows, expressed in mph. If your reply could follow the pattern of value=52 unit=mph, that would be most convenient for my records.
value=85 unit=mph
